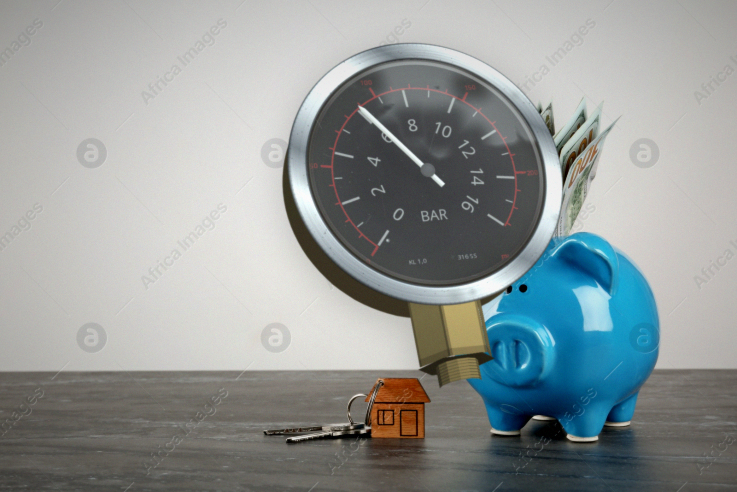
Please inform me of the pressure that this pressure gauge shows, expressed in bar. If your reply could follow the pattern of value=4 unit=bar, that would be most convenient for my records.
value=6 unit=bar
